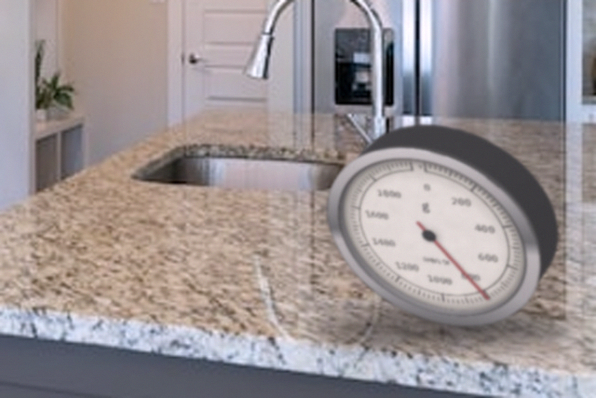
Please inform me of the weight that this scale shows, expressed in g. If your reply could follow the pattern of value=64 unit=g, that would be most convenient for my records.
value=800 unit=g
